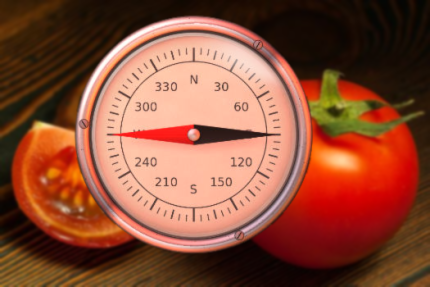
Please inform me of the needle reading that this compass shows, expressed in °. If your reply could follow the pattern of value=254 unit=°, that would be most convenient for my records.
value=270 unit=°
